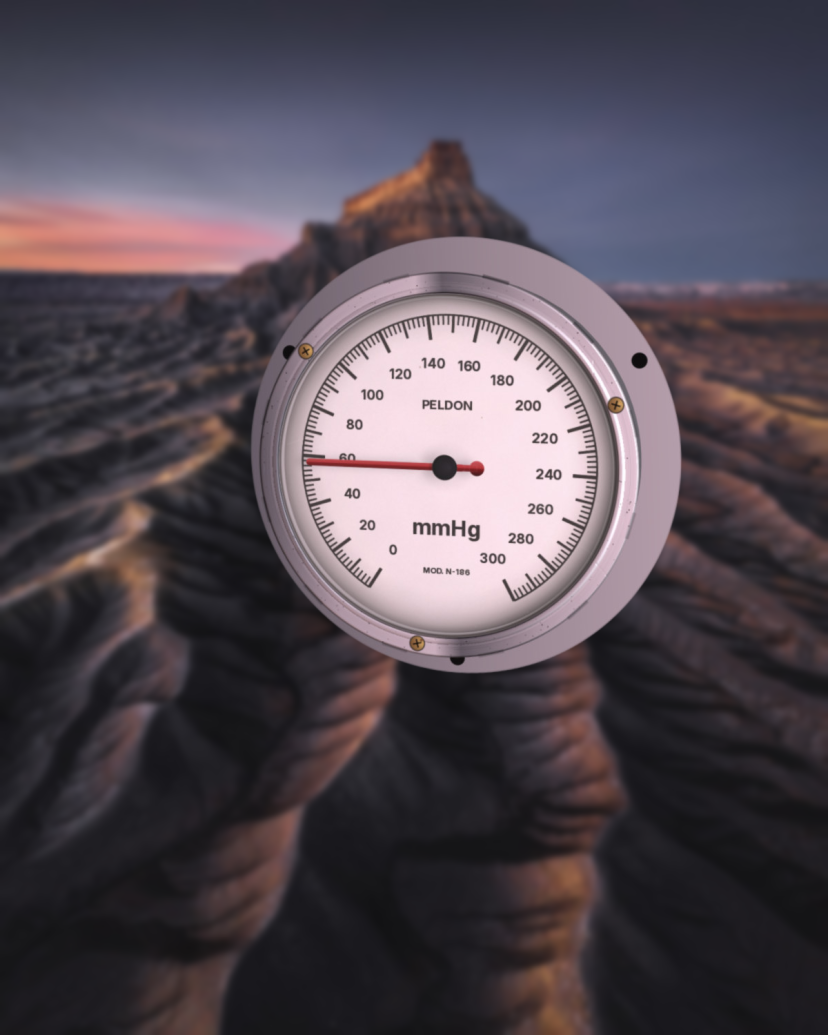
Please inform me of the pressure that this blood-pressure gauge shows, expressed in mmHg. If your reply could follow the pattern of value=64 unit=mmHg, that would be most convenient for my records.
value=58 unit=mmHg
